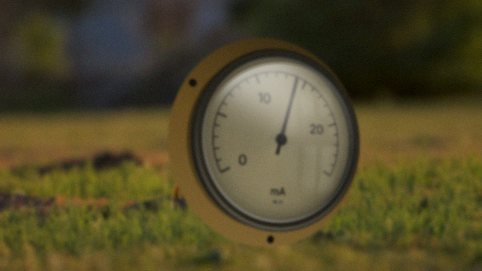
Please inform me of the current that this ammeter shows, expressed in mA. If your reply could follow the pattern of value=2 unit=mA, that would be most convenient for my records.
value=14 unit=mA
